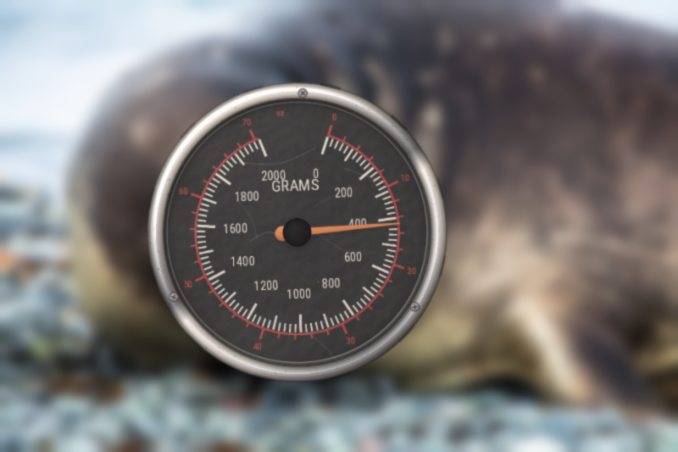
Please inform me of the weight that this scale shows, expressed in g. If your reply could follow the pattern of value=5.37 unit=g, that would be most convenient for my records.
value=420 unit=g
